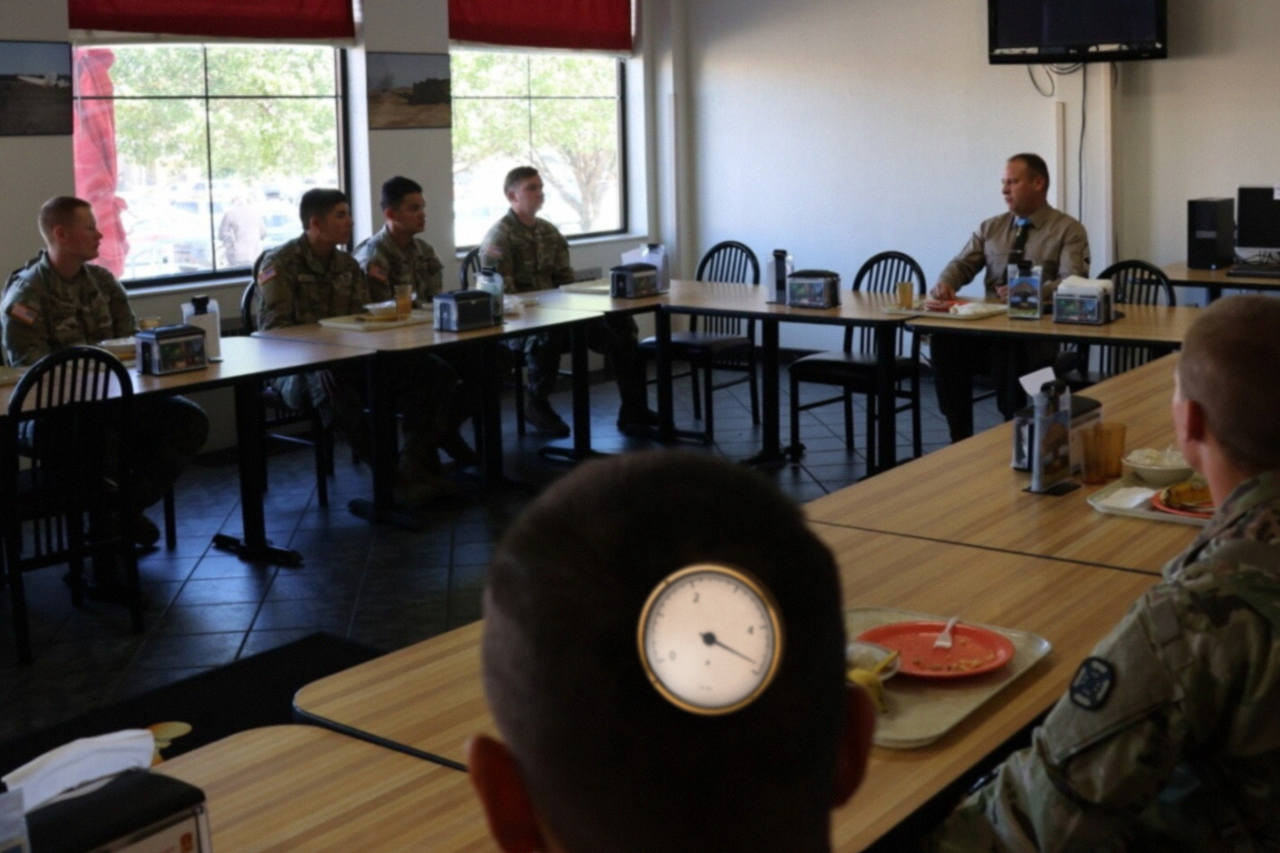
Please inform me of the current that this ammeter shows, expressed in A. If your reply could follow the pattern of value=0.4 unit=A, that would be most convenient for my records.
value=4.8 unit=A
